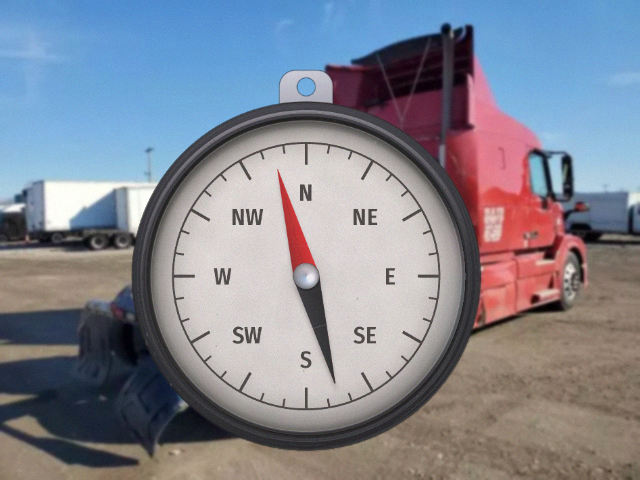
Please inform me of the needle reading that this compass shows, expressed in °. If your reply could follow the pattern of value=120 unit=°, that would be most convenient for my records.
value=345 unit=°
